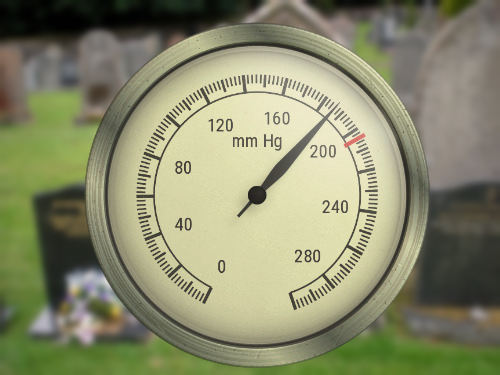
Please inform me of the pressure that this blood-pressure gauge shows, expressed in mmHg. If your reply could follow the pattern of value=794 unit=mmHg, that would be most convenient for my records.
value=186 unit=mmHg
